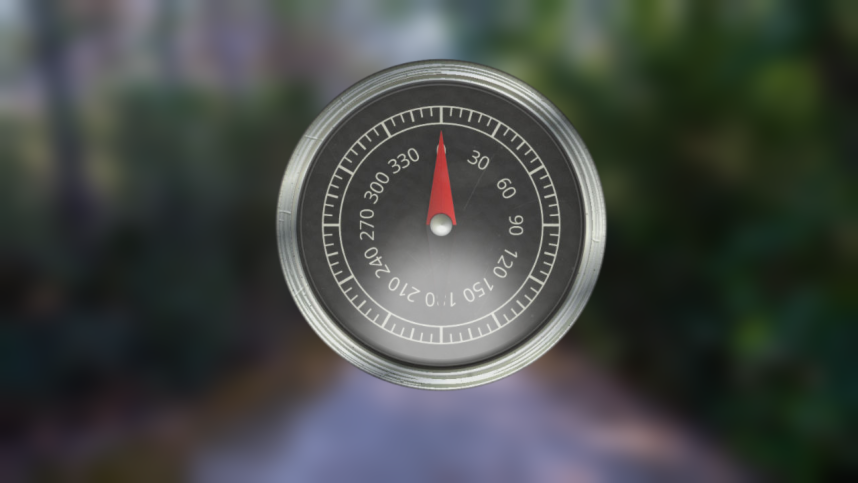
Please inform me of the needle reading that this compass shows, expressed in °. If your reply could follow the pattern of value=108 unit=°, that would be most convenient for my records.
value=0 unit=°
